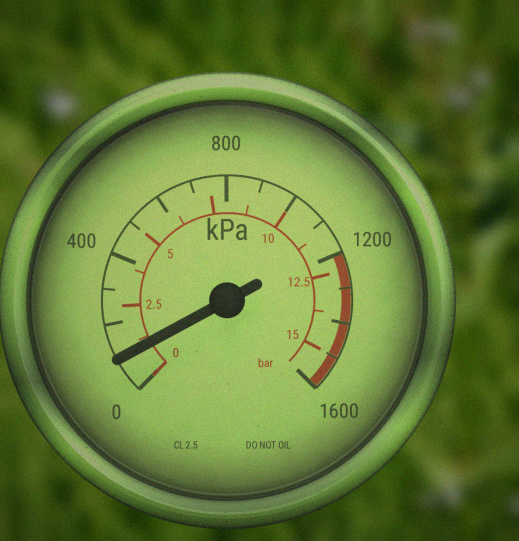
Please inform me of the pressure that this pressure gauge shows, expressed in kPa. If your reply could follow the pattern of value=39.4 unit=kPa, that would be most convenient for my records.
value=100 unit=kPa
